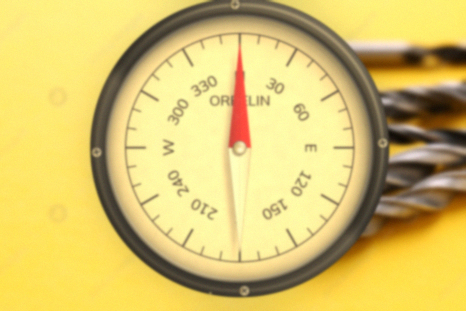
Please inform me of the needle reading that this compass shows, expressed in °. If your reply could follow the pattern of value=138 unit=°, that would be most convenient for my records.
value=0 unit=°
